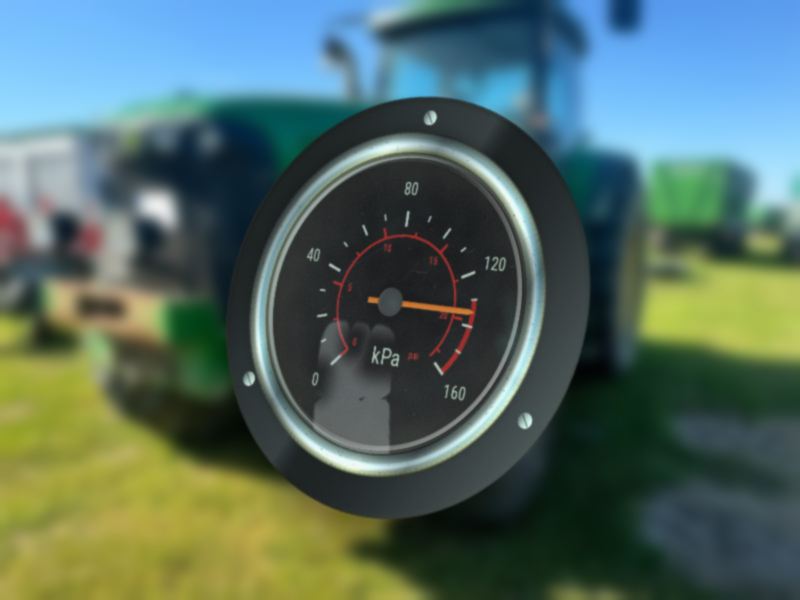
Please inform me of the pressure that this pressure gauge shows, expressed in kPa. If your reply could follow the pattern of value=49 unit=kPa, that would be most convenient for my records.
value=135 unit=kPa
